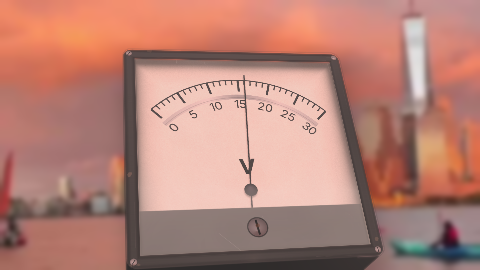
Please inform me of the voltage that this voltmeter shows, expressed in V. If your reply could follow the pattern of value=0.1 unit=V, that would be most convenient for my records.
value=16 unit=V
